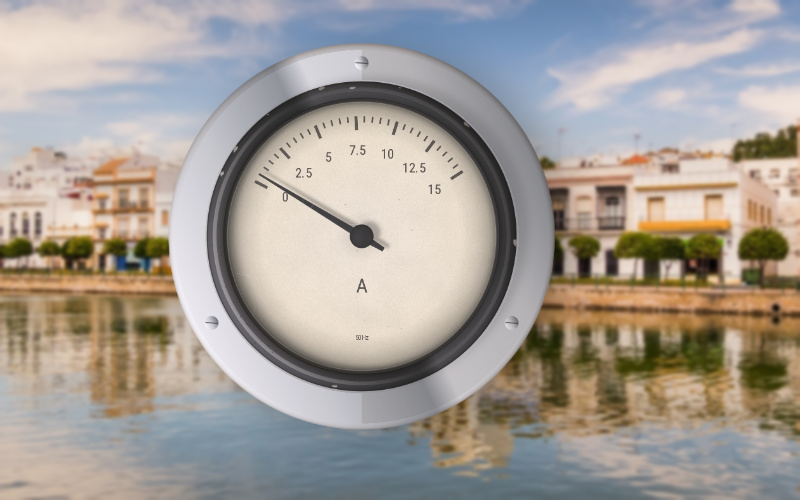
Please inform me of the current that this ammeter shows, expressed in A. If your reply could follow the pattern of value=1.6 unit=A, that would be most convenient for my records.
value=0.5 unit=A
